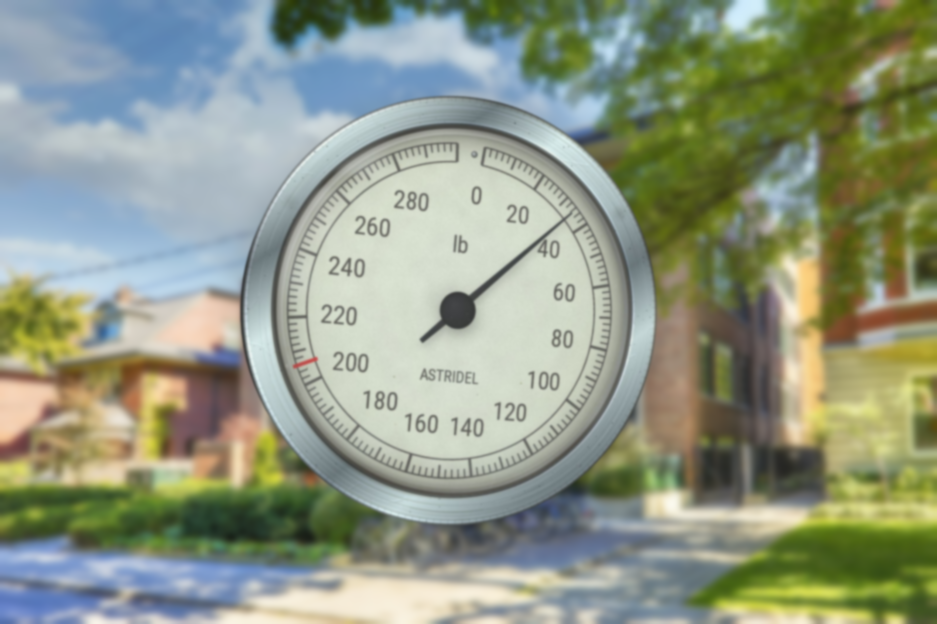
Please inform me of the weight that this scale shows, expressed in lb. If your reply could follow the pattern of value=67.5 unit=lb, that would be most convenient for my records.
value=34 unit=lb
